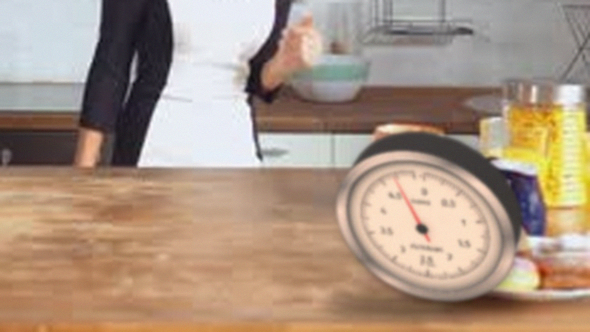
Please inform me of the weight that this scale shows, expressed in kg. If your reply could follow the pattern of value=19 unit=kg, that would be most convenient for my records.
value=4.75 unit=kg
